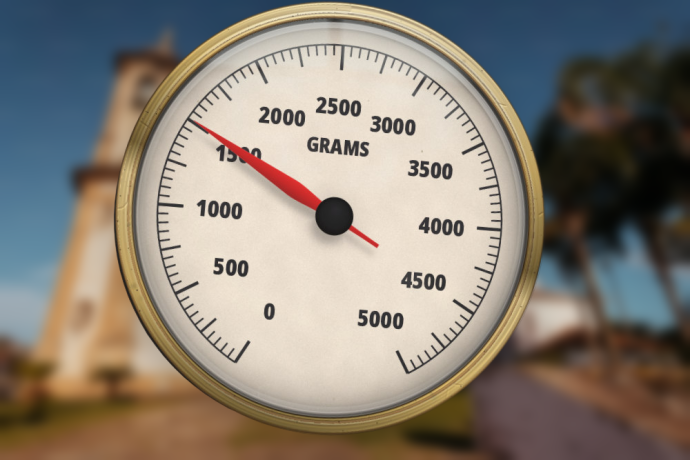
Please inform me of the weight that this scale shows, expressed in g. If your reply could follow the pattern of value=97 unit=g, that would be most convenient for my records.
value=1500 unit=g
